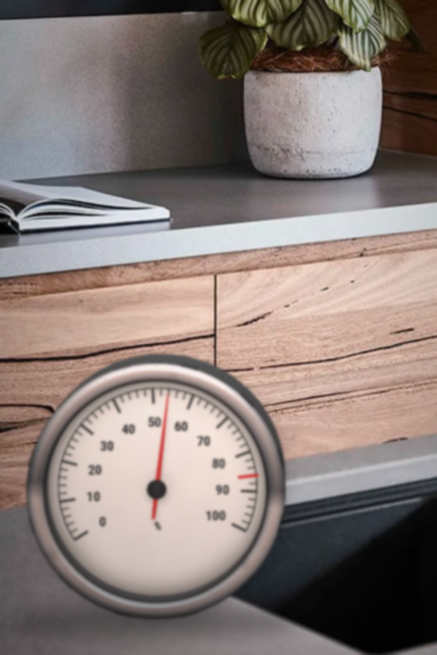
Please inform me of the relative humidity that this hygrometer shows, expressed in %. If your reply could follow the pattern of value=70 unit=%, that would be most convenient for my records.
value=54 unit=%
